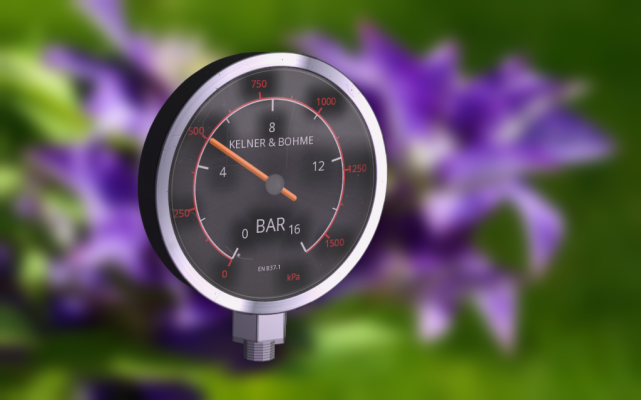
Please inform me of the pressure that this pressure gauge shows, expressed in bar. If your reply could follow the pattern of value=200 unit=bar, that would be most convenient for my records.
value=5 unit=bar
